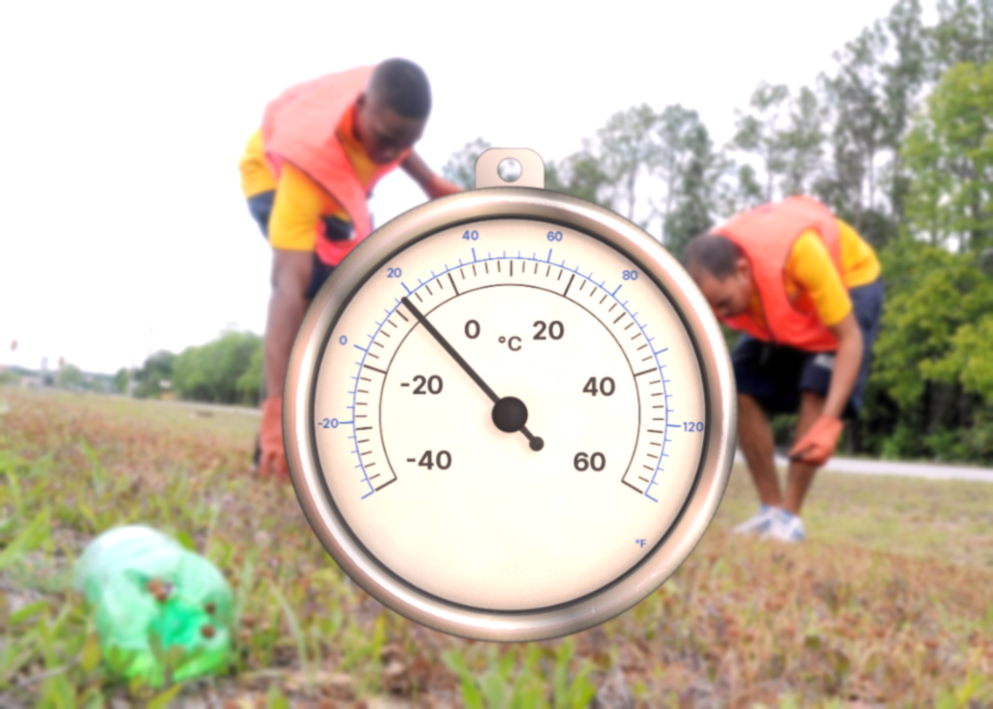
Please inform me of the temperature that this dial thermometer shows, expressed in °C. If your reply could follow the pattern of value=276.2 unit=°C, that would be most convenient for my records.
value=-8 unit=°C
